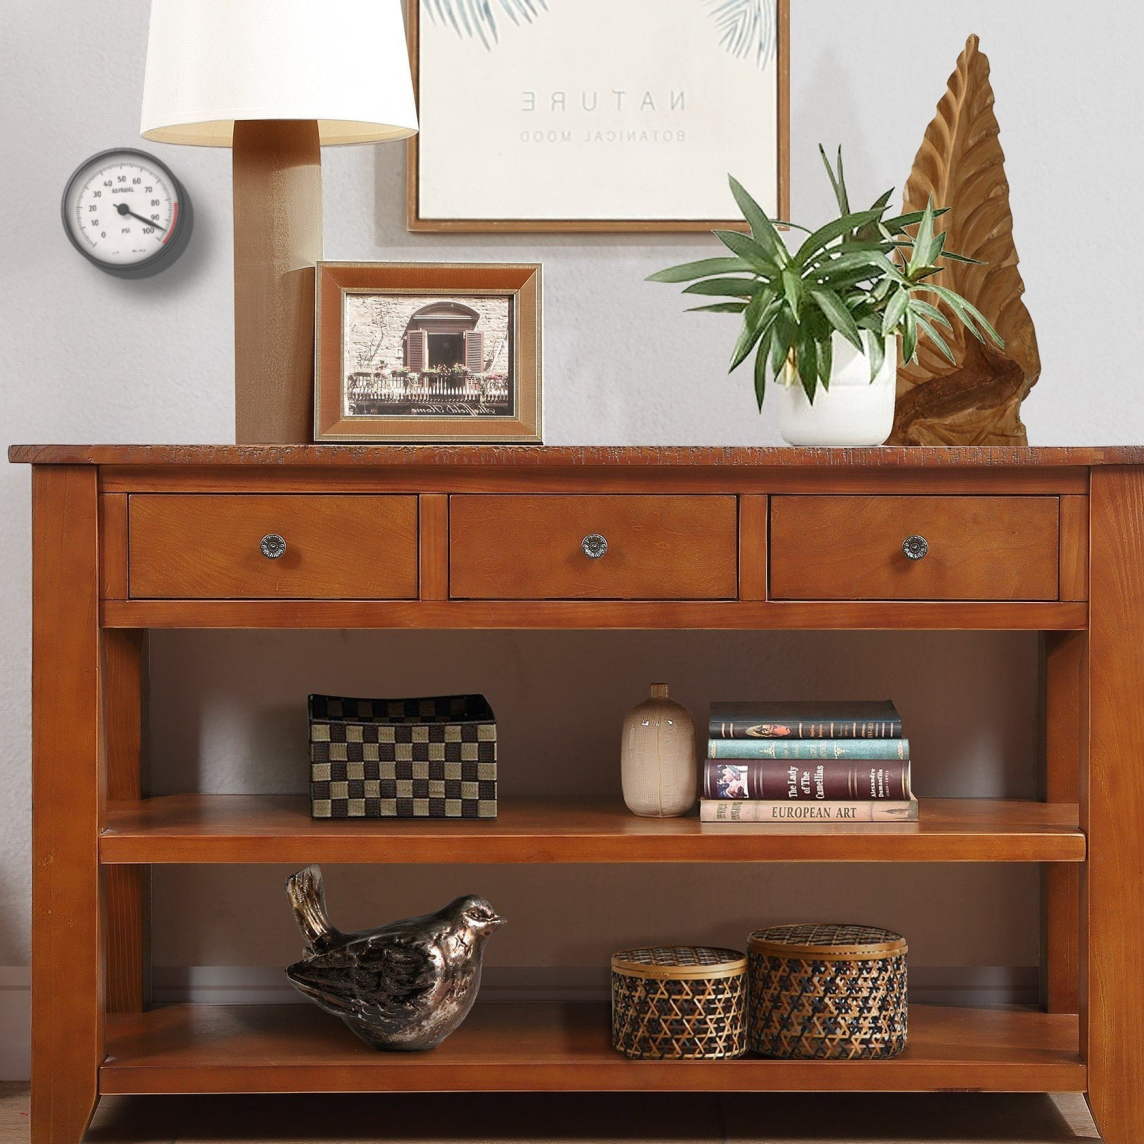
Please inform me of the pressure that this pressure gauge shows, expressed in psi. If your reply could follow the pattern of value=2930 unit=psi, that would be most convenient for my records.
value=95 unit=psi
